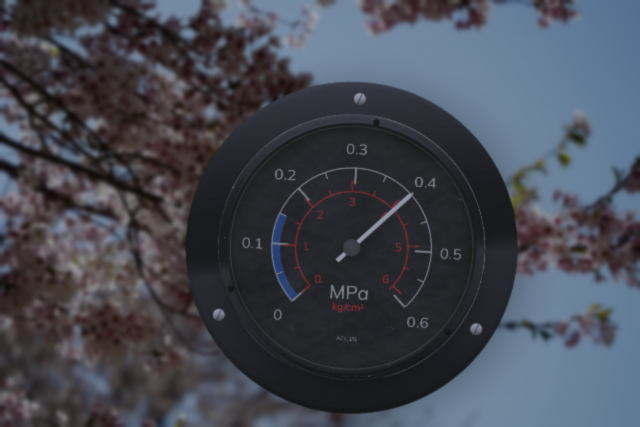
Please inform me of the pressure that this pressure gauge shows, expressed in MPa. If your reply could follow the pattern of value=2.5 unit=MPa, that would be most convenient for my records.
value=0.4 unit=MPa
